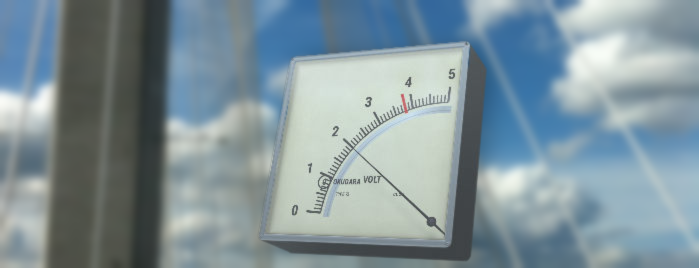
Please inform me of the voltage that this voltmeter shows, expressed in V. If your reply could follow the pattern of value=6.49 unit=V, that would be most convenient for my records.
value=2 unit=V
